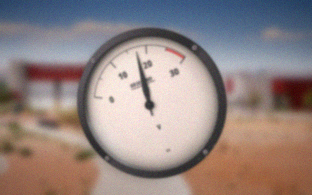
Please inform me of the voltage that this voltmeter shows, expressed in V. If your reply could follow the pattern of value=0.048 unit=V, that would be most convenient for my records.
value=17.5 unit=V
